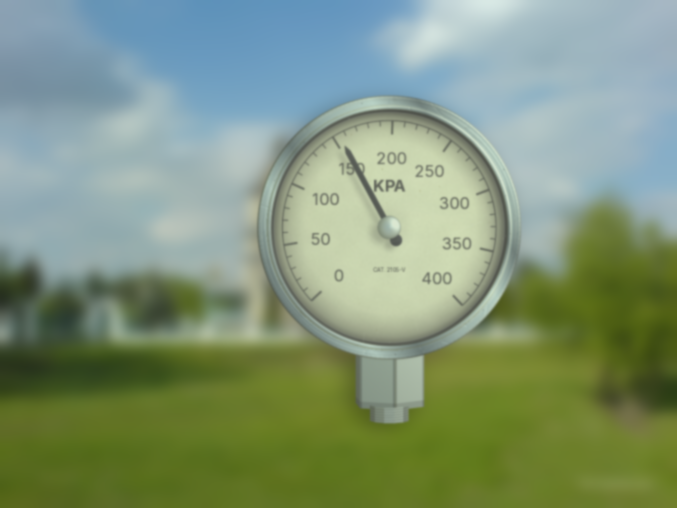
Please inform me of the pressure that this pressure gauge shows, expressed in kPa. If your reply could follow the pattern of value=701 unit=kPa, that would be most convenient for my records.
value=155 unit=kPa
